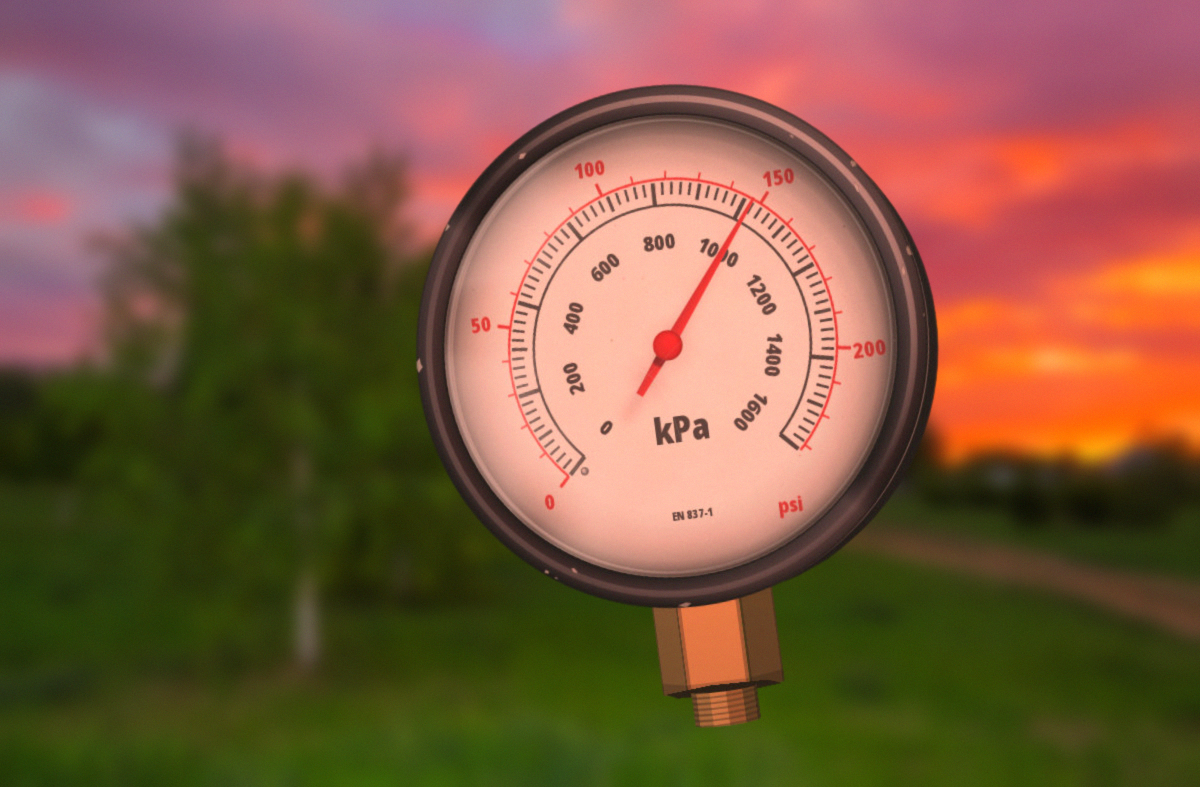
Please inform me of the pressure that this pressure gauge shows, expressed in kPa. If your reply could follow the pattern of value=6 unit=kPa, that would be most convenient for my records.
value=1020 unit=kPa
